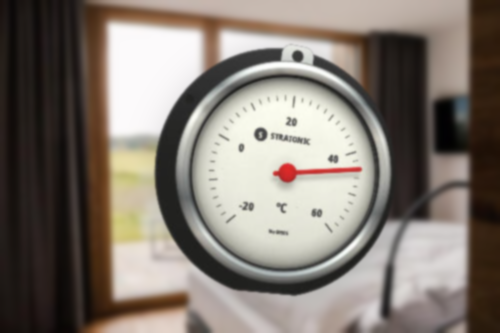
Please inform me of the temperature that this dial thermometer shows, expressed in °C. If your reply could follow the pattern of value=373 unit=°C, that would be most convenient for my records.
value=44 unit=°C
